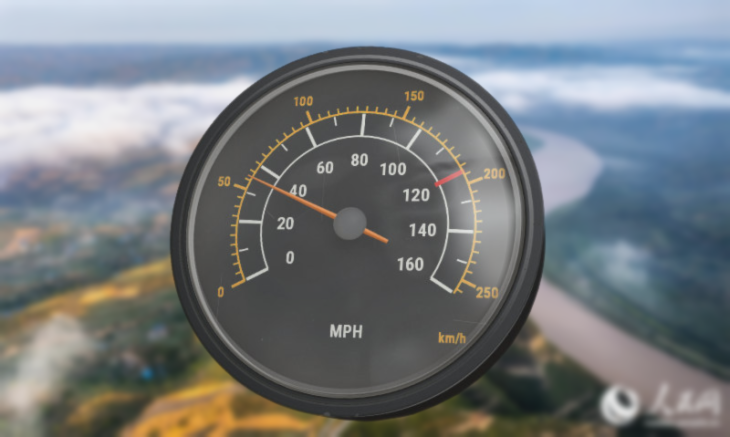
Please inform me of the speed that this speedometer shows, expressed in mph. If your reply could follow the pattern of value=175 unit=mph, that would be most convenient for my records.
value=35 unit=mph
